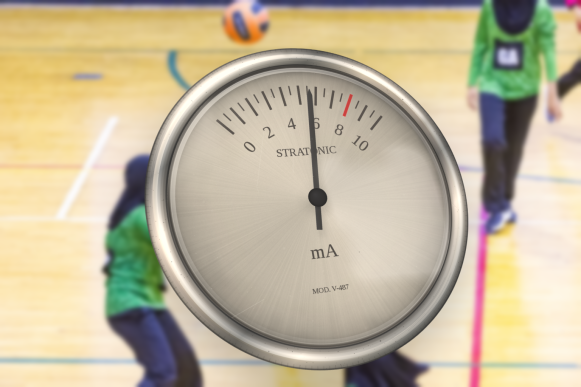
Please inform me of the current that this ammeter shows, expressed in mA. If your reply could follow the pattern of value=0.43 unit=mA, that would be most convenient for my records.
value=5.5 unit=mA
